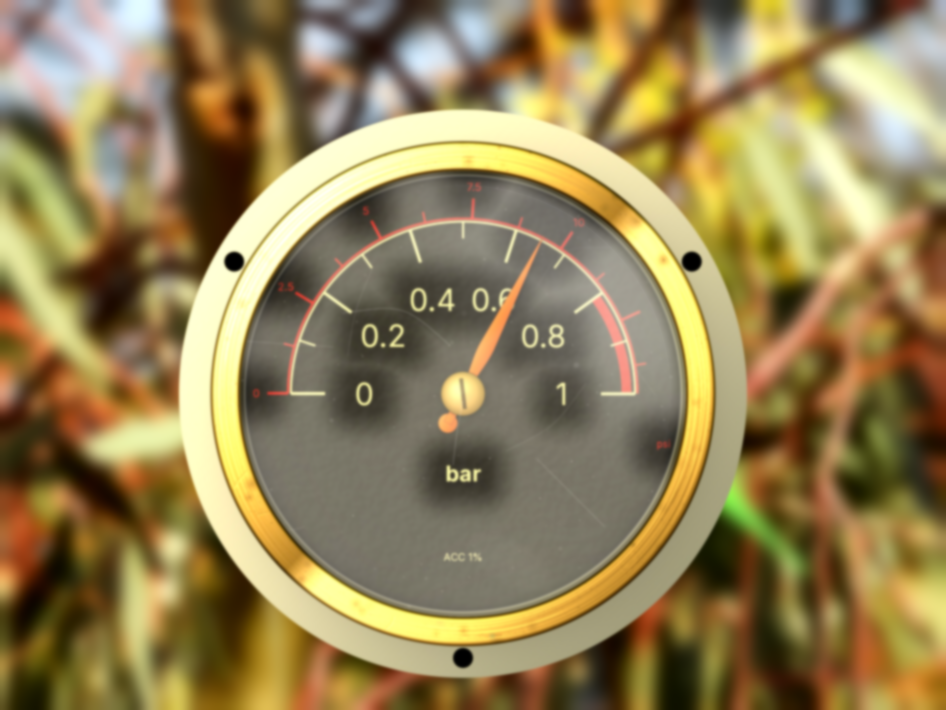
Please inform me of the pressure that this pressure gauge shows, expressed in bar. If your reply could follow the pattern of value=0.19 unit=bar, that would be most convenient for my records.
value=0.65 unit=bar
